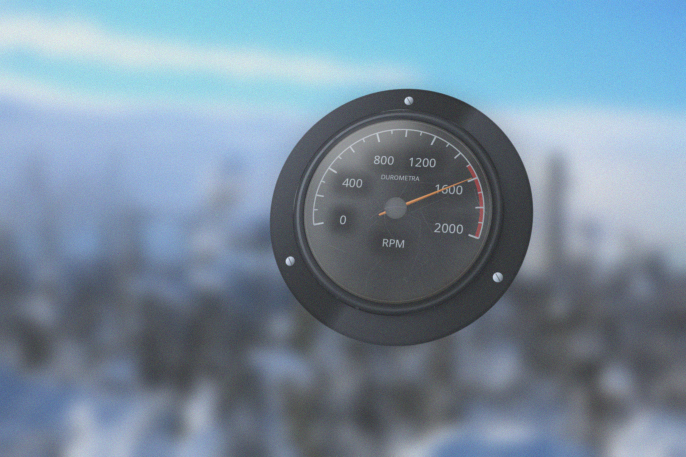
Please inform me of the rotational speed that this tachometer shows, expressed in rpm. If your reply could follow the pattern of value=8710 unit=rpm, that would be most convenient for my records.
value=1600 unit=rpm
